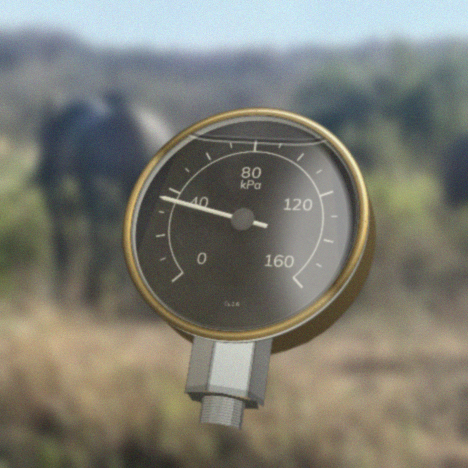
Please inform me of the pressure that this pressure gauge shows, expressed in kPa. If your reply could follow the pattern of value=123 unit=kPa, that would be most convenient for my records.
value=35 unit=kPa
